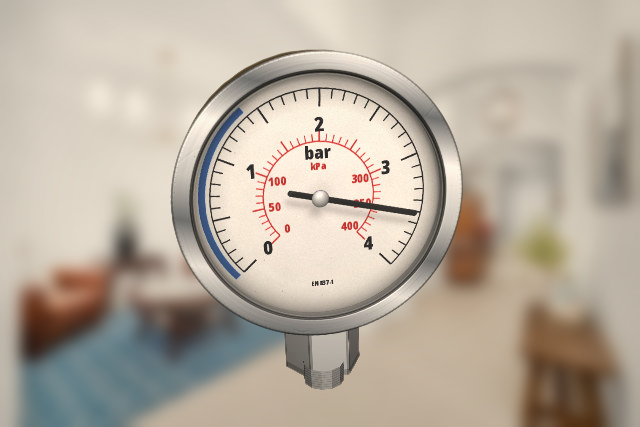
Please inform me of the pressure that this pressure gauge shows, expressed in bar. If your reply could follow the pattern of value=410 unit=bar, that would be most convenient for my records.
value=3.5 unit=bar
